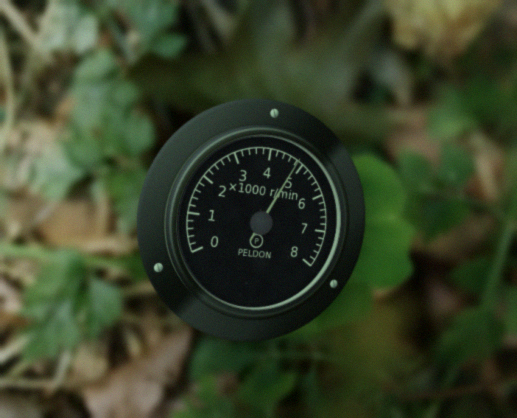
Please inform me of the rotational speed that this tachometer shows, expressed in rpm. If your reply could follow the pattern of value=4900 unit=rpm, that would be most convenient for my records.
value=4800 unit=rpm
